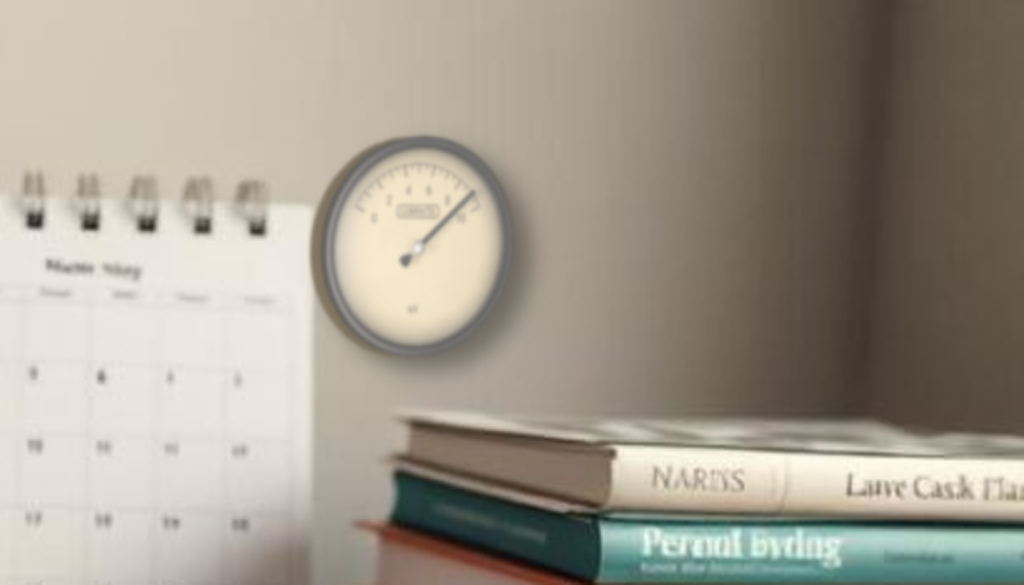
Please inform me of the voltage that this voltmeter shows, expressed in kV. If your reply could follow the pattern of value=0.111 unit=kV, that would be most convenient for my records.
value=9 unit=kV
